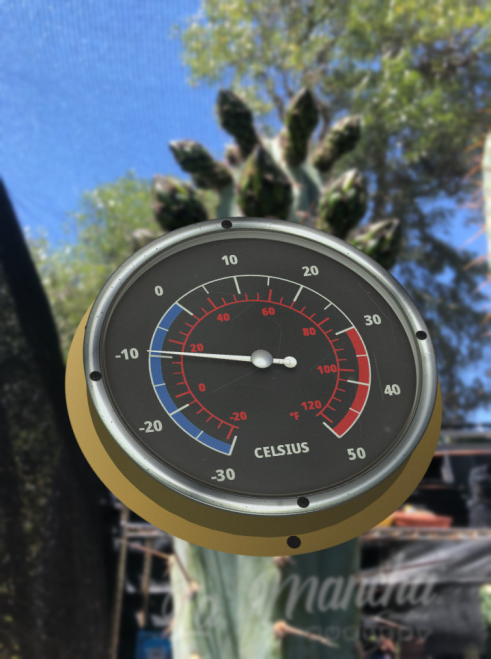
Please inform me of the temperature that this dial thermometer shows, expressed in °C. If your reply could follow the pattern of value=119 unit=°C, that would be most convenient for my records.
value=-10 unit=°C
